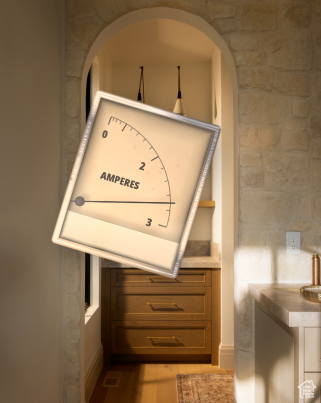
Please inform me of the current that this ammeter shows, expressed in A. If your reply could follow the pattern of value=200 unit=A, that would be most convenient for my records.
value=2.7 unit=A
